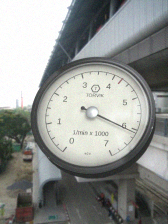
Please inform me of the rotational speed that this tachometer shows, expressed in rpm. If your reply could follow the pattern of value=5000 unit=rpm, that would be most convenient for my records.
value=6125 unit=rpm
